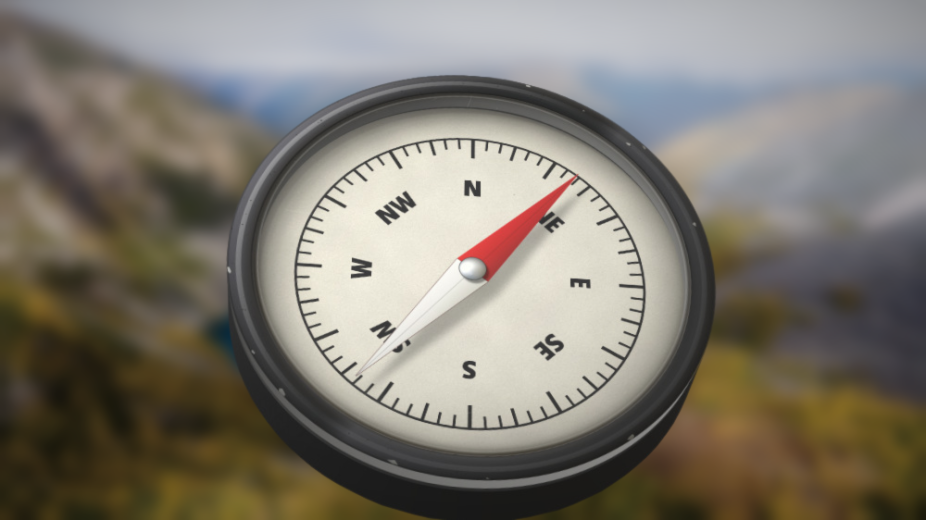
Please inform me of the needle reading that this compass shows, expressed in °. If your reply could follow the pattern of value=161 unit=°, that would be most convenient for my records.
value=40 unit=°
